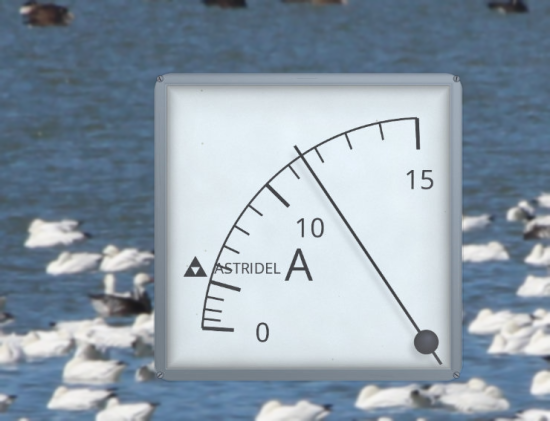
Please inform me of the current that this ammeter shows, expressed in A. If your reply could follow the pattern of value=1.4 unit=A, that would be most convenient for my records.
value=11.5 unit=A
